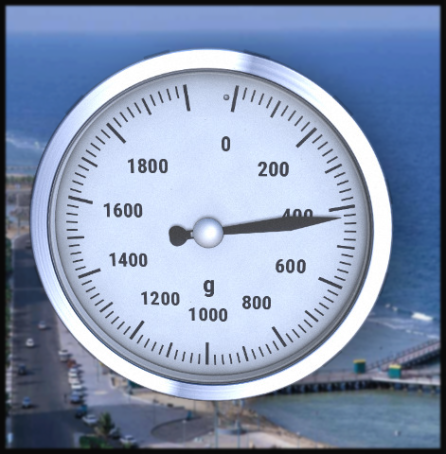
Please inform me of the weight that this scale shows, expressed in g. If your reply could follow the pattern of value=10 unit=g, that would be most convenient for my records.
value=420 unit=g
